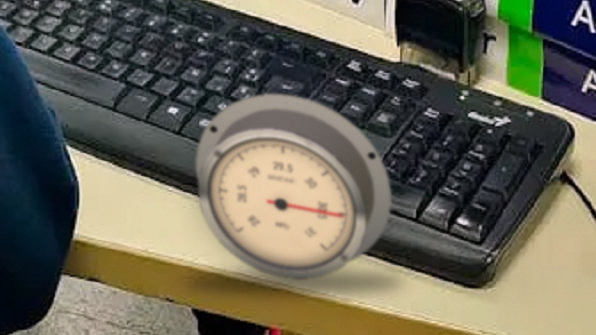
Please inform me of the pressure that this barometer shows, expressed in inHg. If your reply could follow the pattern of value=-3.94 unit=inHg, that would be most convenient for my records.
value=30.5 unit=inHg
